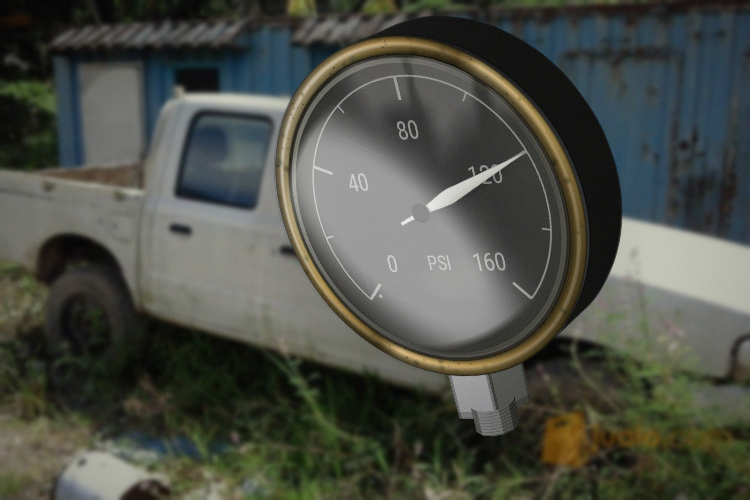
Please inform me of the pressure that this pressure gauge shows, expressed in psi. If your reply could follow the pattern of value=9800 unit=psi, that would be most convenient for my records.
value=120 unit=psi
